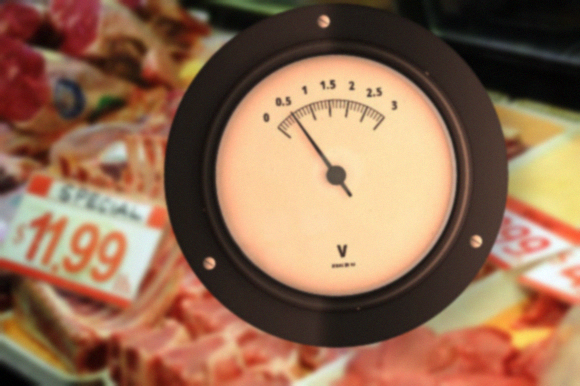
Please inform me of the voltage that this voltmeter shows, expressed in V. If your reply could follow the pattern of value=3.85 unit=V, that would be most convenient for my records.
value=0.5 unit=V
